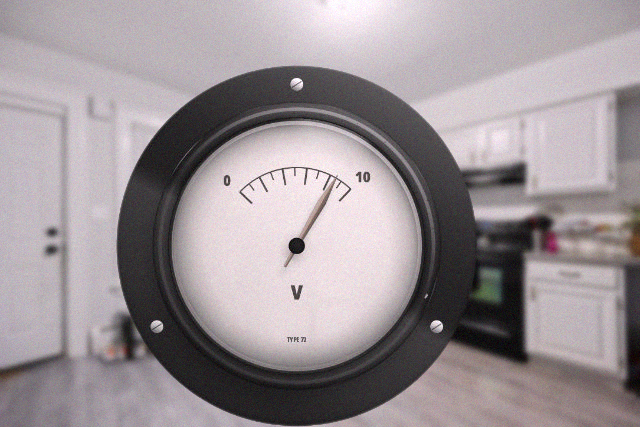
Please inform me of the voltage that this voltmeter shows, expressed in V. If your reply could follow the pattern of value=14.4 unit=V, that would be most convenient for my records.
value=8.5 unit=V
